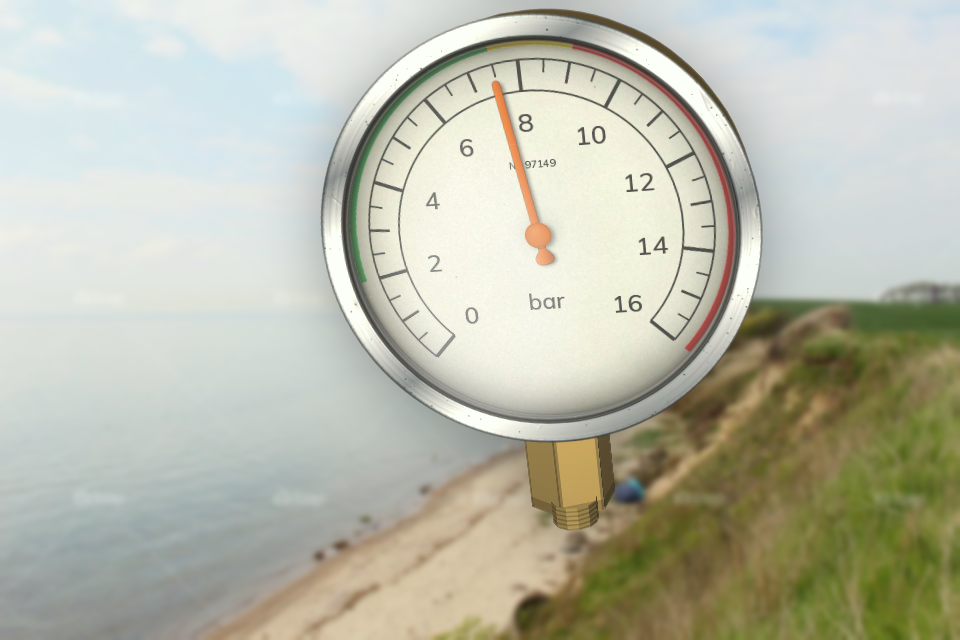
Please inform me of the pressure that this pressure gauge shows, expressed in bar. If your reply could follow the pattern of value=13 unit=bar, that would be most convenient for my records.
value=7.5 unit=bar
